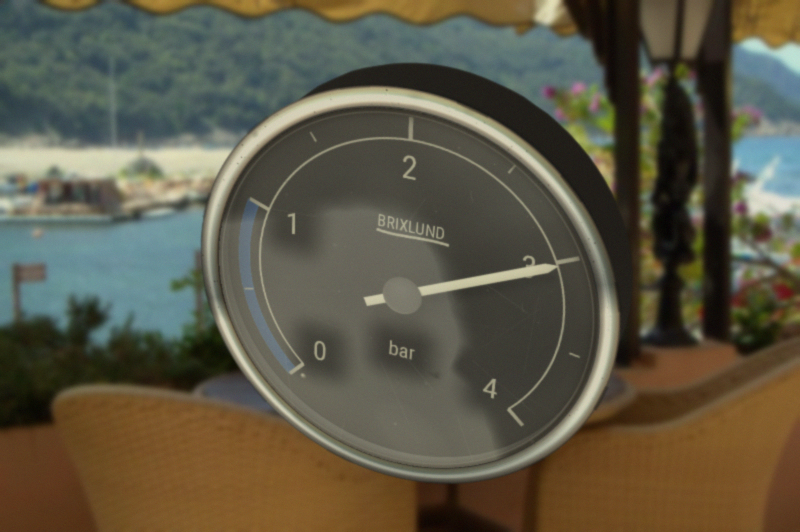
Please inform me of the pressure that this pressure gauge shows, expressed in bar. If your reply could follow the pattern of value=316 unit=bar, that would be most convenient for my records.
value=3 unit=bar
